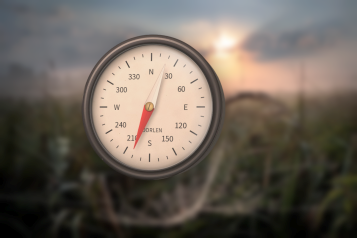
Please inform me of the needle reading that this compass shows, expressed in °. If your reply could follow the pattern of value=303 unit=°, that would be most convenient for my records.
value=200 unit=°
